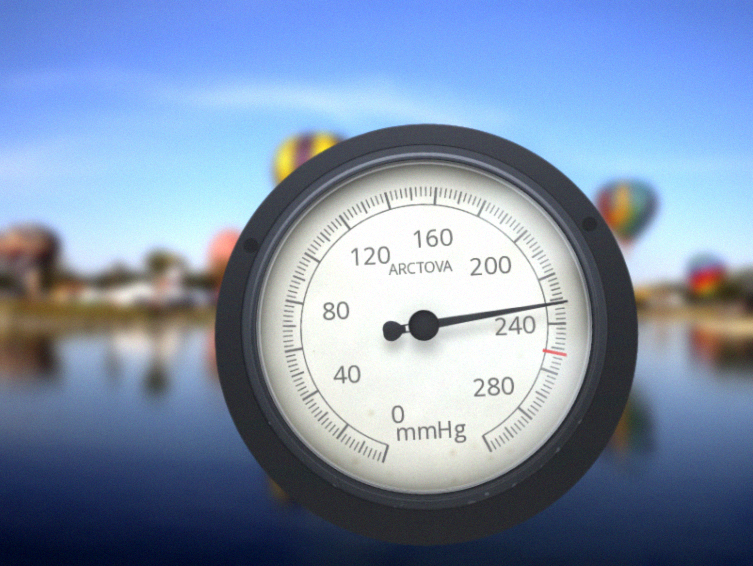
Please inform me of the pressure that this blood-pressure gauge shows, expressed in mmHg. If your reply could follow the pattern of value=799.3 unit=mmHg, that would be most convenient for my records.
value=232 unit=mmHg
